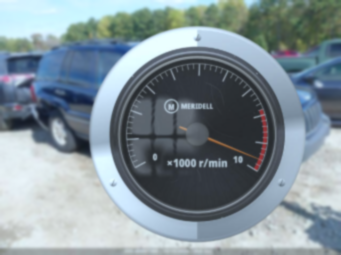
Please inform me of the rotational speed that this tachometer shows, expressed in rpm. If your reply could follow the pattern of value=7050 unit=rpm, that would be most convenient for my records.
value=9600 unit=rpm
